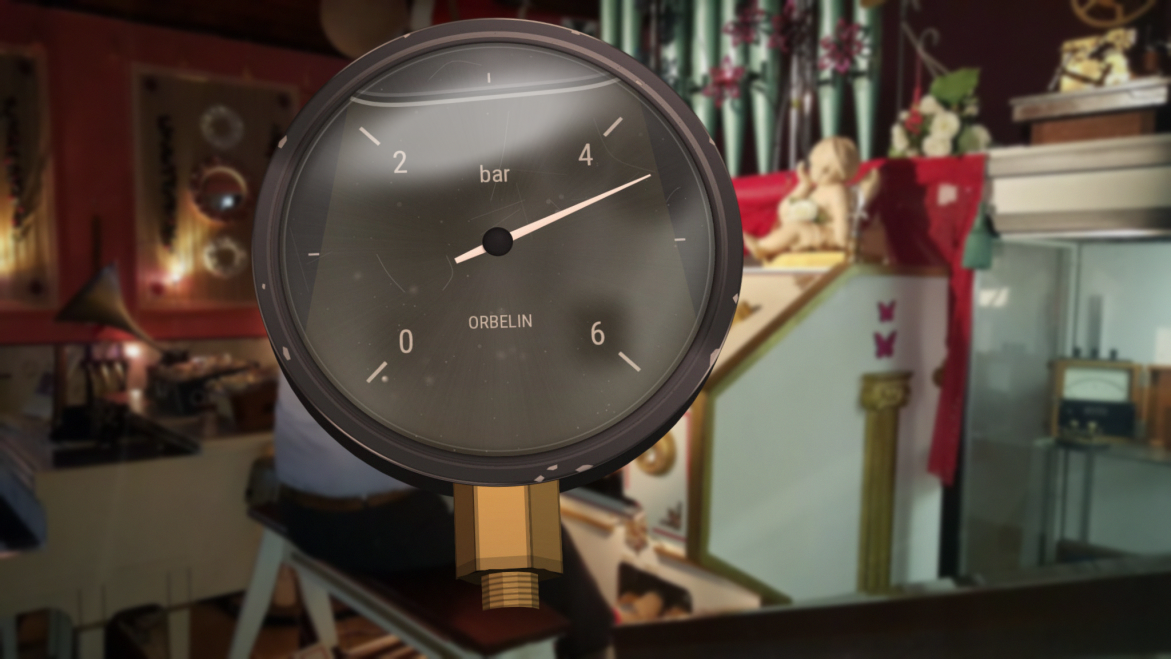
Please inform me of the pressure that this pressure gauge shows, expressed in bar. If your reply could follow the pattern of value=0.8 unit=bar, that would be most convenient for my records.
value=4.5 unit=bar
